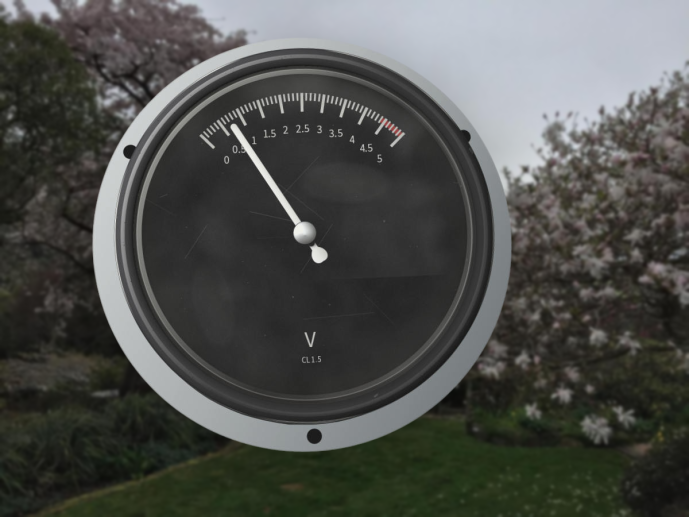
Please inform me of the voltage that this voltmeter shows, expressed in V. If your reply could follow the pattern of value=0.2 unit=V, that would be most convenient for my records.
value=0.7 unit=V
